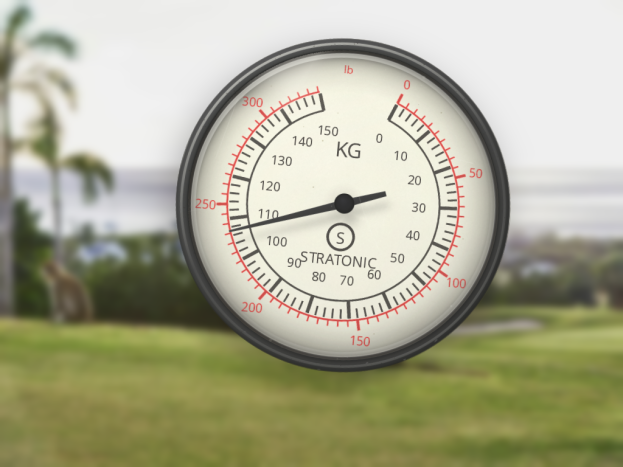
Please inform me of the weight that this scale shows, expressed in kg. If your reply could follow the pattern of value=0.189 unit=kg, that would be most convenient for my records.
value=107 unit=kg
